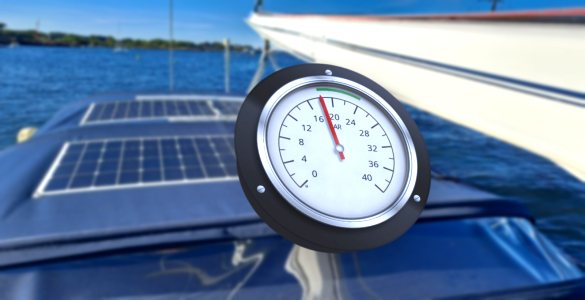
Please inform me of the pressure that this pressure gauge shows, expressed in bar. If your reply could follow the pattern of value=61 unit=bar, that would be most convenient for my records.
value=18 unit=bar
